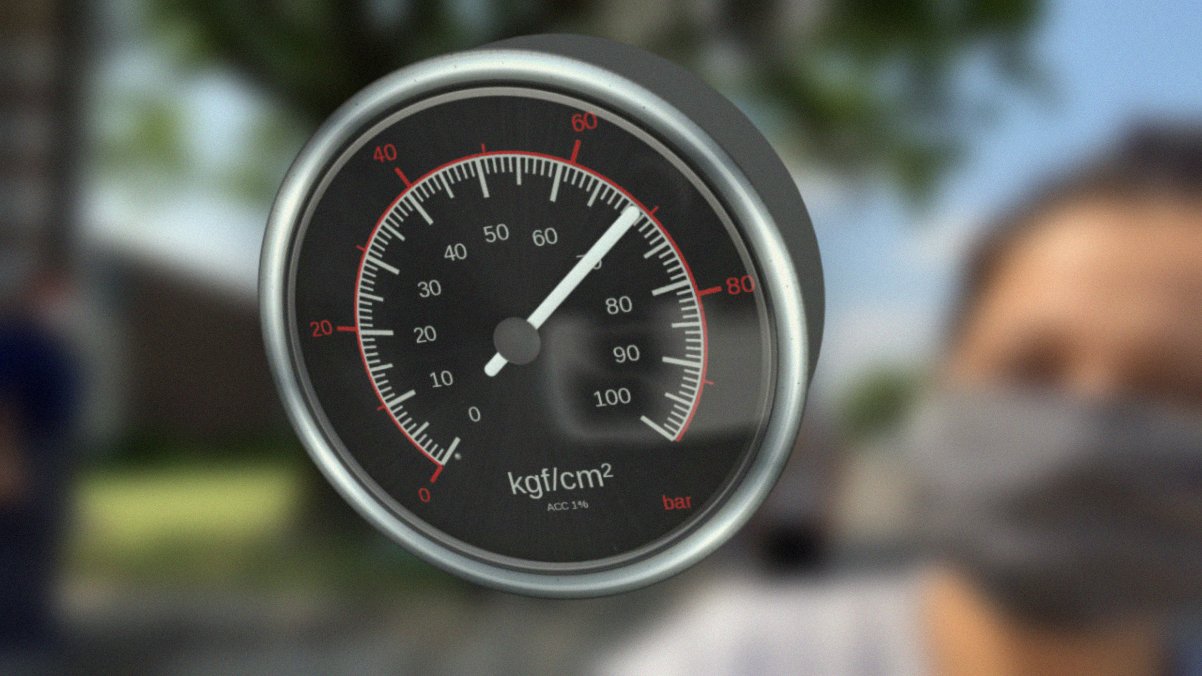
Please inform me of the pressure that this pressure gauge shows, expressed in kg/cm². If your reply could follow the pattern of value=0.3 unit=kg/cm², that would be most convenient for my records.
value=70 unit=kg/cm²
